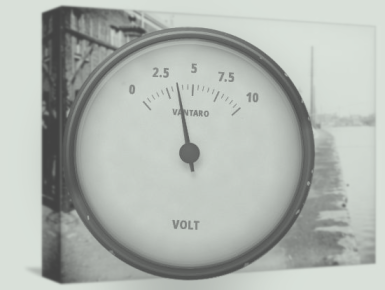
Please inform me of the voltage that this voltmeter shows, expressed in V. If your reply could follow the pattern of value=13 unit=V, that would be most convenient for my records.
value=3.5 unit=V
